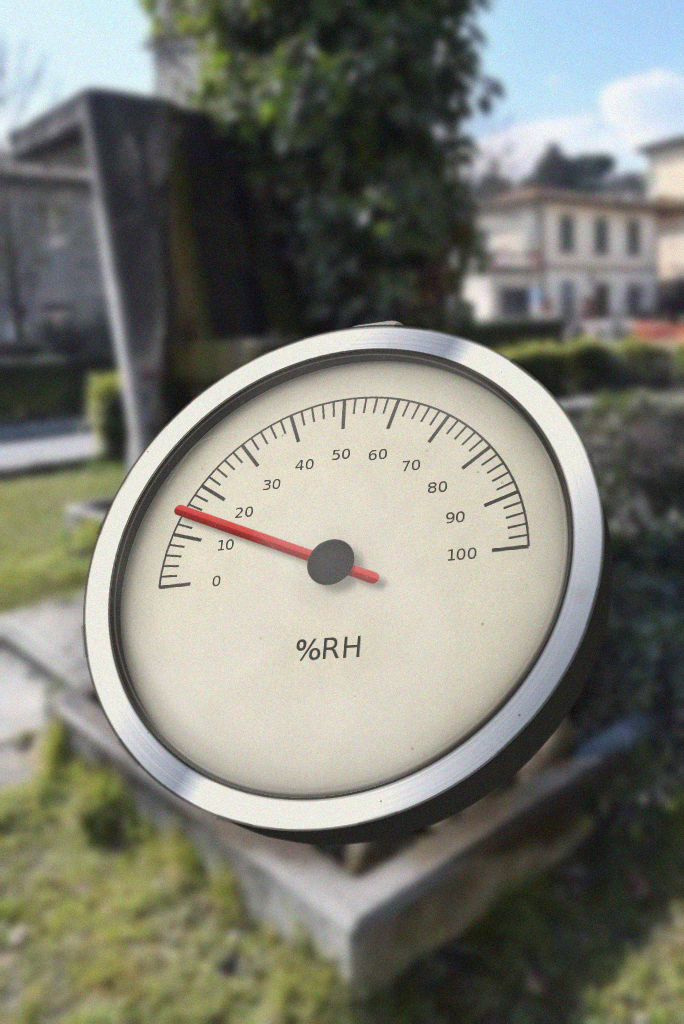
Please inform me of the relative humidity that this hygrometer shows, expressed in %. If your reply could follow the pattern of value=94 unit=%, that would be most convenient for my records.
value=14 unit=%
